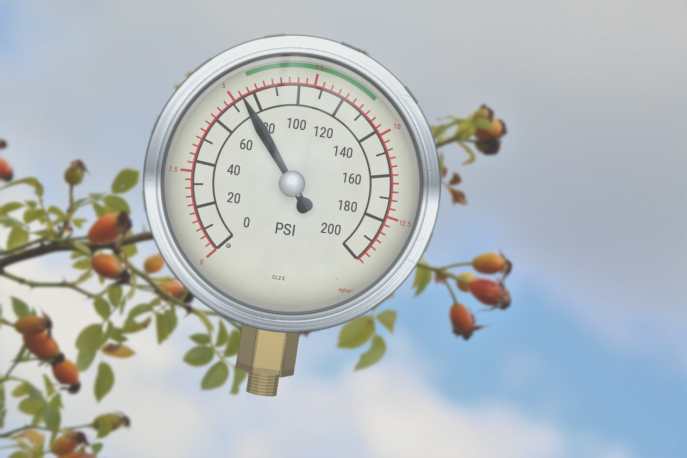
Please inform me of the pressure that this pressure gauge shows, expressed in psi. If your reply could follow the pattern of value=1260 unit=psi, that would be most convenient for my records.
value=75 unit=psi
